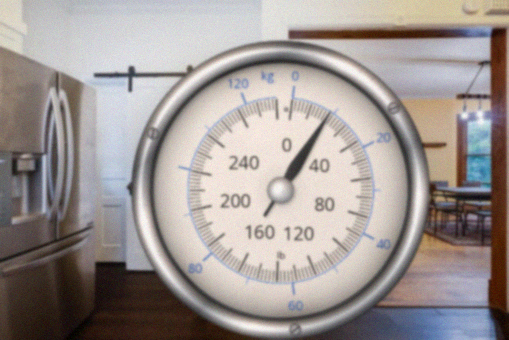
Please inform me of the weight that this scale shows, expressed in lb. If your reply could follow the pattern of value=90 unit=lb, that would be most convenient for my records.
value=20 unit=lb
